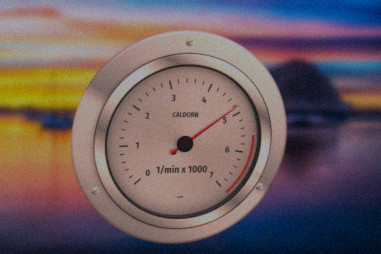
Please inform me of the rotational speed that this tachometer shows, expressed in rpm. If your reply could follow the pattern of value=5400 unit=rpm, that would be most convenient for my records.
value=4800 unit=rpm
